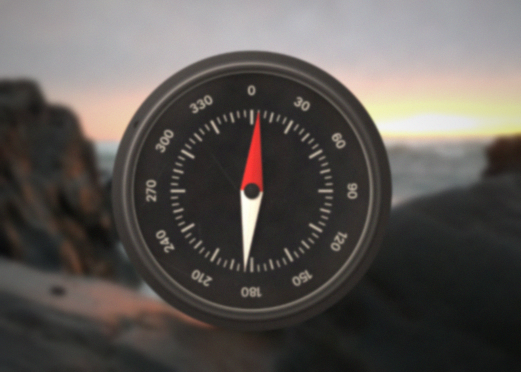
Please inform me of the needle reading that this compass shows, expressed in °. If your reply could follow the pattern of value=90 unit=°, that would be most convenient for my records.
value=5 unit=°
